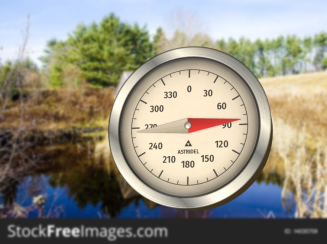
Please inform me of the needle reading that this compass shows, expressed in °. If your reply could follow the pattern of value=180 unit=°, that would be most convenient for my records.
value=85 unit=°
